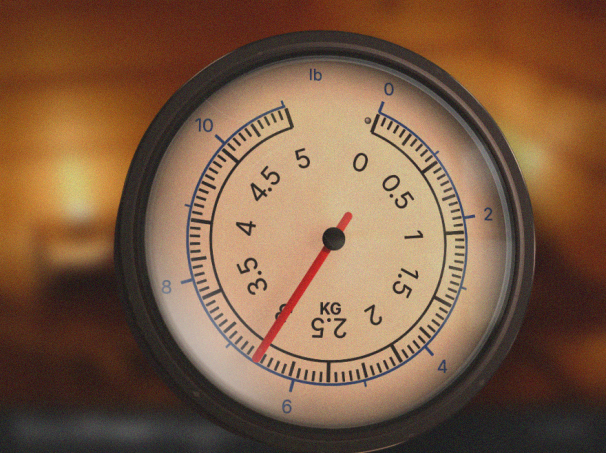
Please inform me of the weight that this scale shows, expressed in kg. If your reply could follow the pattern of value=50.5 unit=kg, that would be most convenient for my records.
value=3 unit=kg
